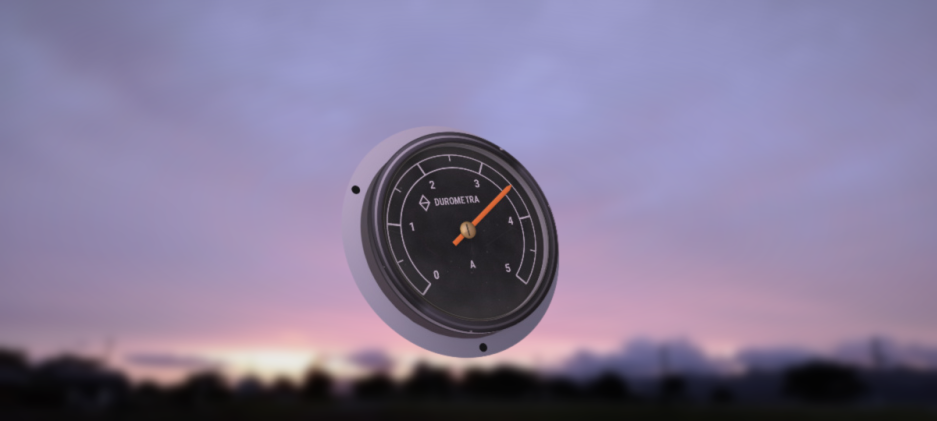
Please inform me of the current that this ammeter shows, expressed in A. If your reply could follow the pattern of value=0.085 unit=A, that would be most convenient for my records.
value=3.5 unit=A
